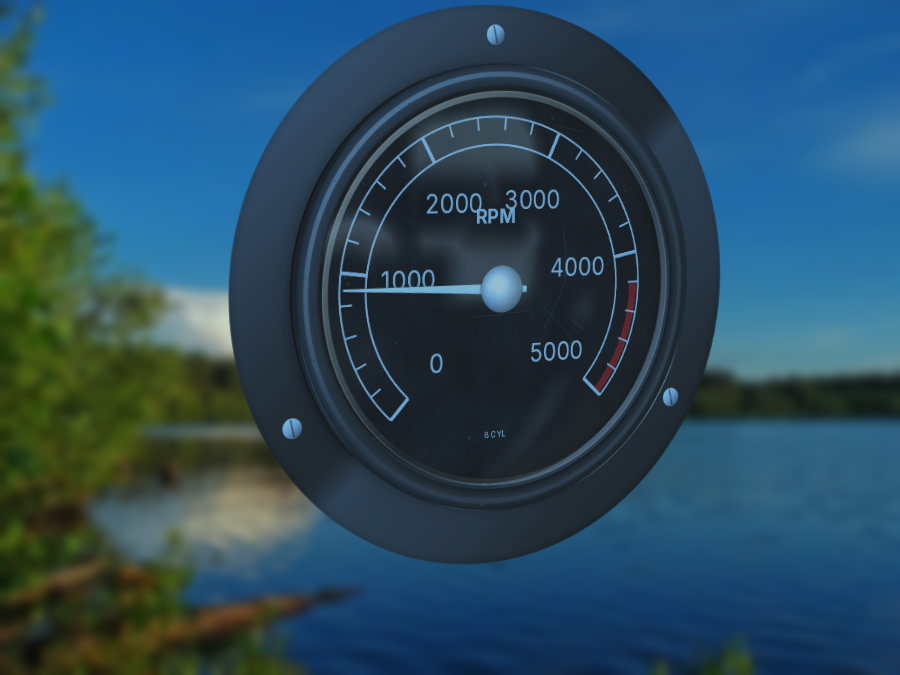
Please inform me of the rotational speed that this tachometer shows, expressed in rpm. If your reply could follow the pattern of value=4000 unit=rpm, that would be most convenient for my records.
value=900 unit=rpm
